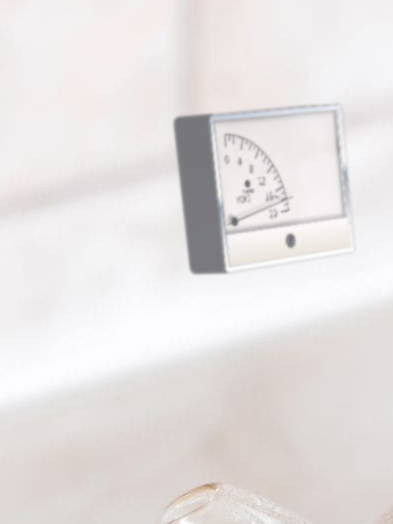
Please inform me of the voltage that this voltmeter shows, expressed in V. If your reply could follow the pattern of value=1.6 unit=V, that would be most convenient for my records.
value=18 unit=V
